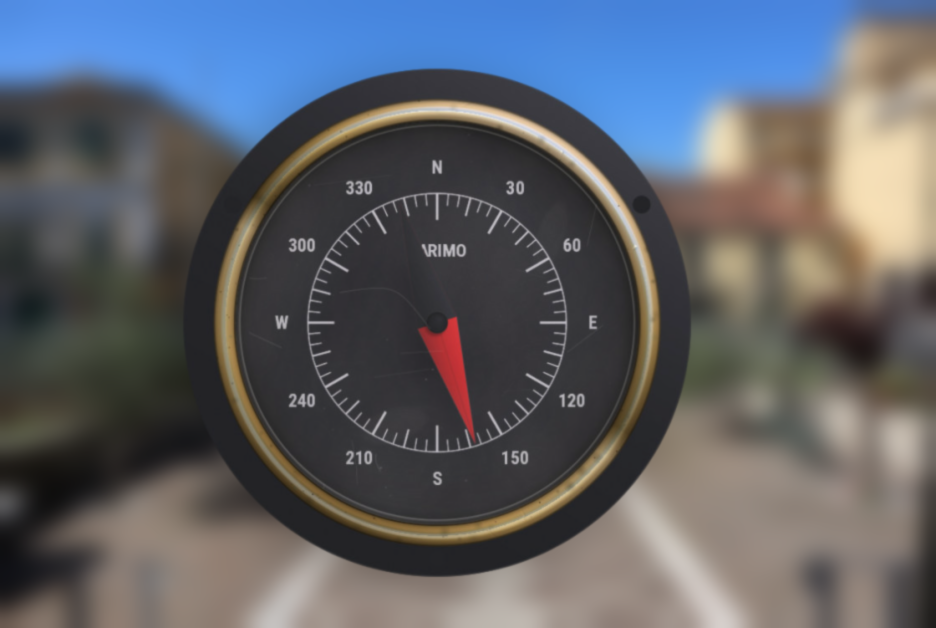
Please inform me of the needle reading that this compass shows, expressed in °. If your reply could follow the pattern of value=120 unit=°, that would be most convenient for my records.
value=162.5 unit=°
